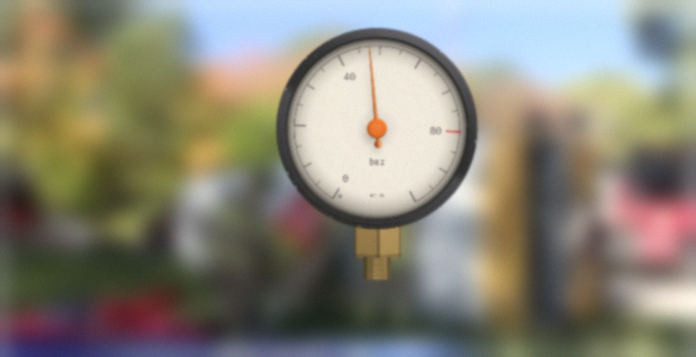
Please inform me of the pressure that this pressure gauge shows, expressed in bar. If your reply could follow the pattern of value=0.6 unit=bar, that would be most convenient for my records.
value=47.5 unit=bar
